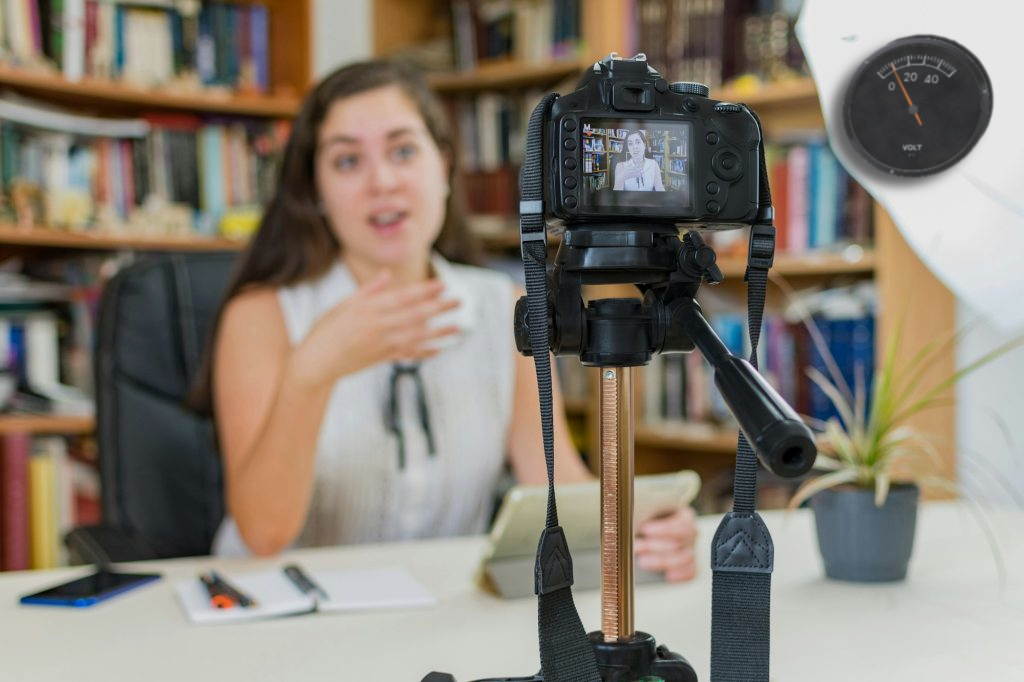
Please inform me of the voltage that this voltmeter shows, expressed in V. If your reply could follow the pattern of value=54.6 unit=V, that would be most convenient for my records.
value=10 unit=V
